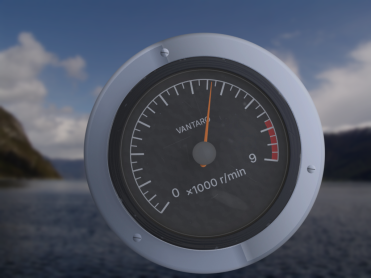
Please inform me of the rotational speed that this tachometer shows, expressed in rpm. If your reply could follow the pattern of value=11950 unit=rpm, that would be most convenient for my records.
value=5625 unit=rpm
